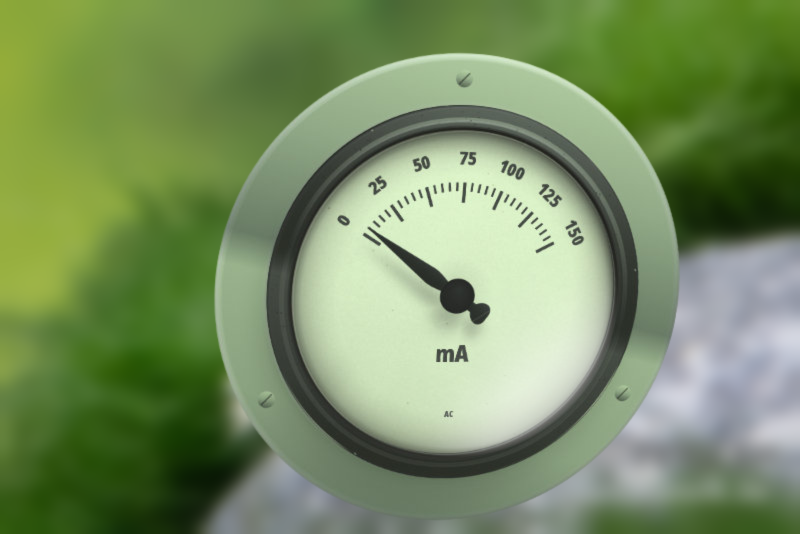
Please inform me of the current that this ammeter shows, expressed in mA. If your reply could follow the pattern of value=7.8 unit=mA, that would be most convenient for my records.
value=5 unit=mA
